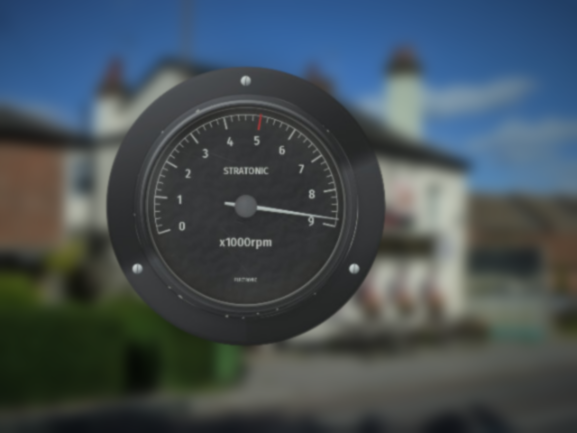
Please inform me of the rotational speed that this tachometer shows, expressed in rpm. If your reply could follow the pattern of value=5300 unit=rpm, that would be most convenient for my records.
value=8800 unit=rpm
